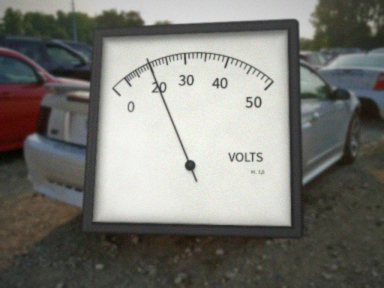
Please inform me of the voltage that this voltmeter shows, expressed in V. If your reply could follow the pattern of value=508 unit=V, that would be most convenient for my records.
value=20 unit=V
